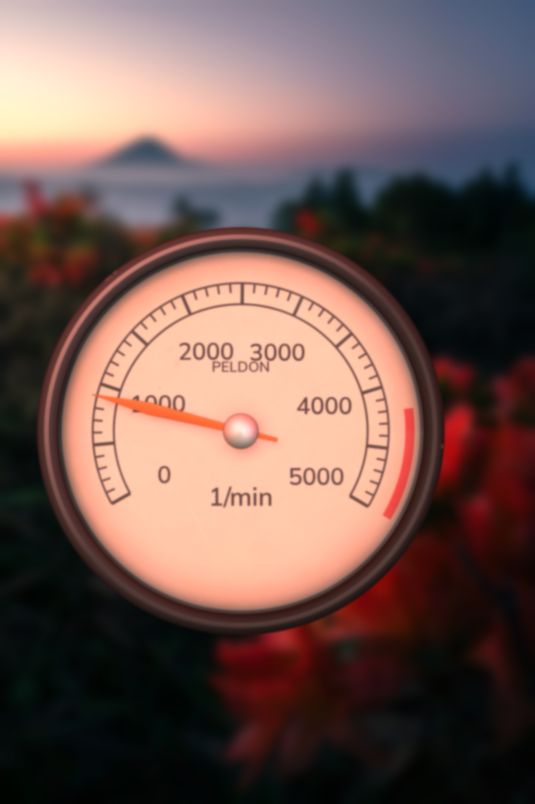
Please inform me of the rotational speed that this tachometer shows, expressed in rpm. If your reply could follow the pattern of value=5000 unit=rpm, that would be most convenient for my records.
value=900 unit=rpm
